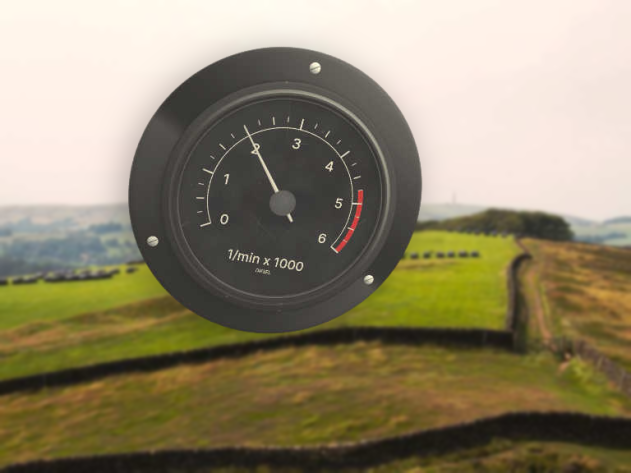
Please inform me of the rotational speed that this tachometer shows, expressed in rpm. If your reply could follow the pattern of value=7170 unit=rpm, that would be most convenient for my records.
value=2000 unit=rpm
